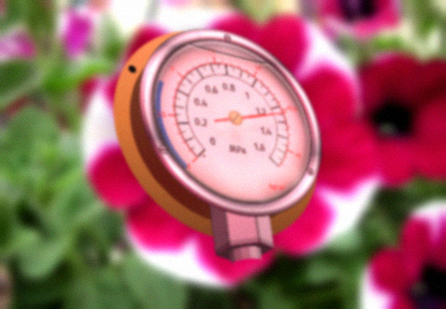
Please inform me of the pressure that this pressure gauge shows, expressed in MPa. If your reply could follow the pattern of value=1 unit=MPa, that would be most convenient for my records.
value=1.25 unit=MPa
